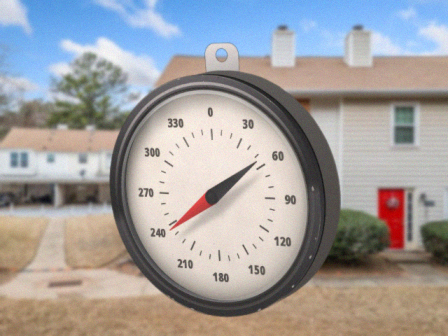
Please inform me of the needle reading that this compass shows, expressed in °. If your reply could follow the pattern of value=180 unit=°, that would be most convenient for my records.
value=235 unit=°
